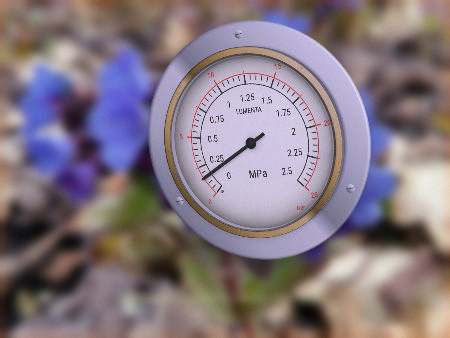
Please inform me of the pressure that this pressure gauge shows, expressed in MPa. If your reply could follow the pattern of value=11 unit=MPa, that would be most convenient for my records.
value=0.15 unit=MPa
